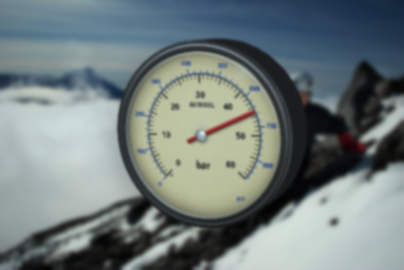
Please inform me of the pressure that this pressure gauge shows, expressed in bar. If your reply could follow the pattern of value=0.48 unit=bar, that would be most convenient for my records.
value=45 unit=bar
